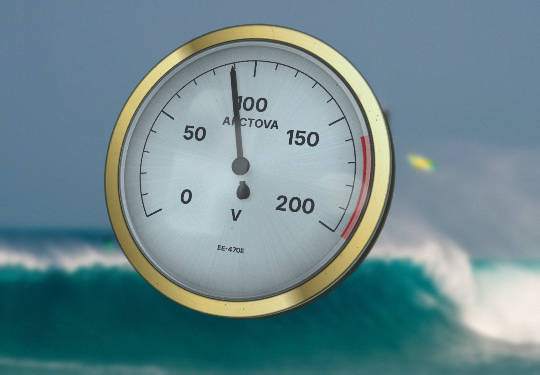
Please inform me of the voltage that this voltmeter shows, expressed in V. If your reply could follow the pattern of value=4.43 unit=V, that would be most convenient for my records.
value=90 unit=V
